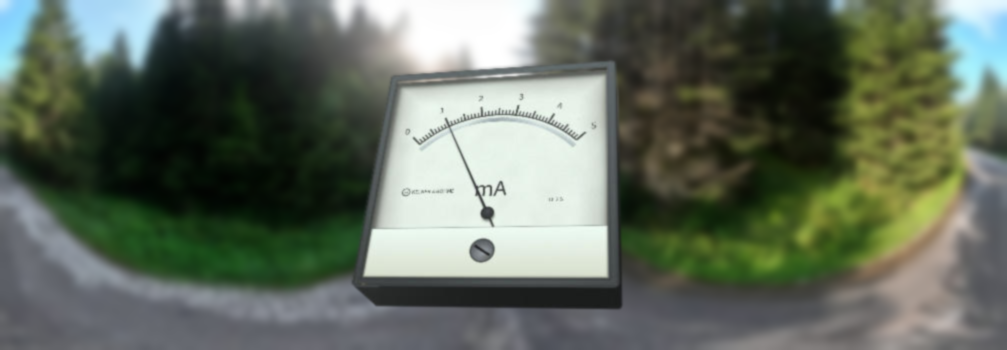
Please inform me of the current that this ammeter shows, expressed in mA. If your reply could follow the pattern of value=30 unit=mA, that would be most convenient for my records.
value=1 unit=mA
